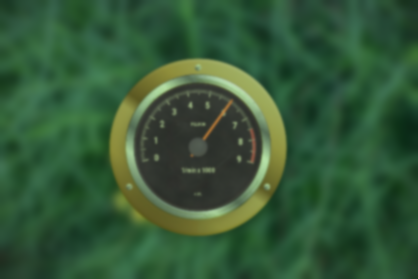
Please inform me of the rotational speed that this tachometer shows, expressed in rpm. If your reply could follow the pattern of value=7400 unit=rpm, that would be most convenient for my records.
value=6000 unit=rpm
